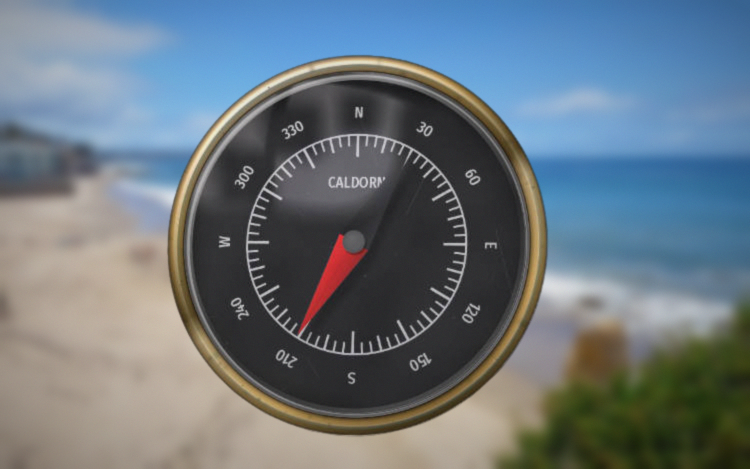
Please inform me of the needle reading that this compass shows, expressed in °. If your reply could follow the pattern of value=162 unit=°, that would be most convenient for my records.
value=210 unit=°
